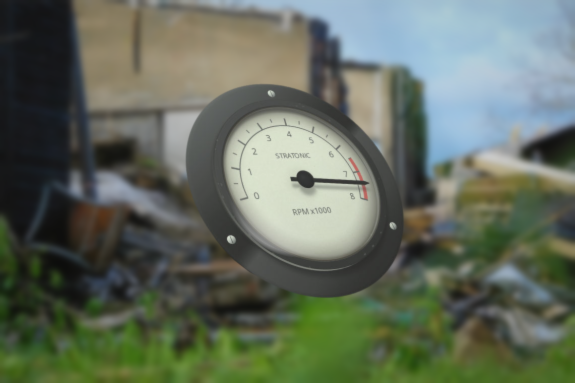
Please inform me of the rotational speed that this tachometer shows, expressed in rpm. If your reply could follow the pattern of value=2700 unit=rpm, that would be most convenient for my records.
value=7500 unit=rpm
